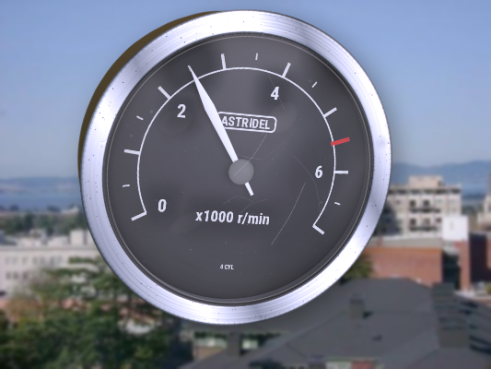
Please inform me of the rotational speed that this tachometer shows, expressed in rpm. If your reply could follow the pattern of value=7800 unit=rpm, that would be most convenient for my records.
value=2500 unit=rpm
